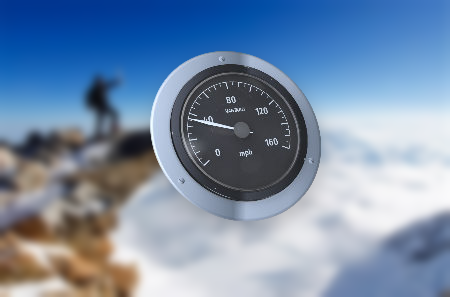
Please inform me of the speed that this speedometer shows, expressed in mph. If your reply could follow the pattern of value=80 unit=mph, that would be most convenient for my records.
value=35 unit=mph
